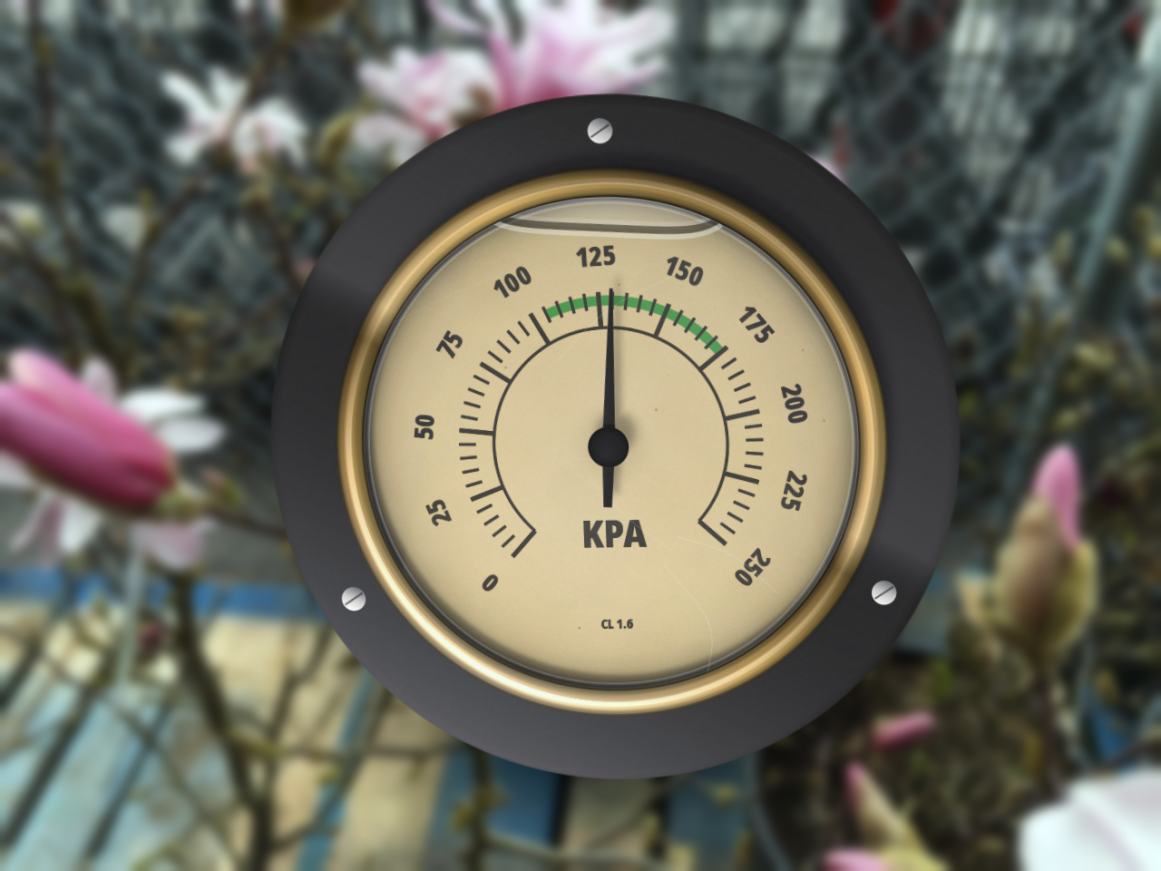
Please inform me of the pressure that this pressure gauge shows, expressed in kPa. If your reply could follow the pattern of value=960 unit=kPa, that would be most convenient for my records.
value=130 unit=kPa
